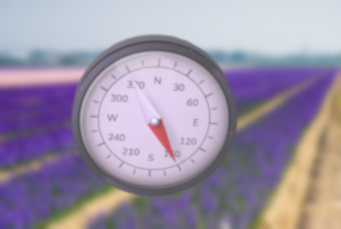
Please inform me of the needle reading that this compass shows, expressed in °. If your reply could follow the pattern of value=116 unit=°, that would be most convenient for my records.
value=150 unit=°
